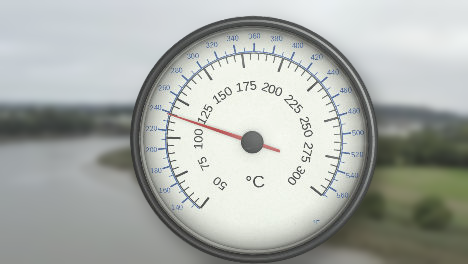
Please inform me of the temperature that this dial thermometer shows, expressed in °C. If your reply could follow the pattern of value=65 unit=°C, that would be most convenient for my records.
value=115 unit=°C
